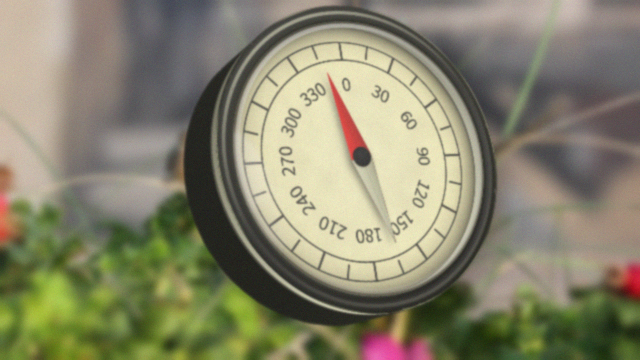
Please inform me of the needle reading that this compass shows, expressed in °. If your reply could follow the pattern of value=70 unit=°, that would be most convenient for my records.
value=345 unit=°
